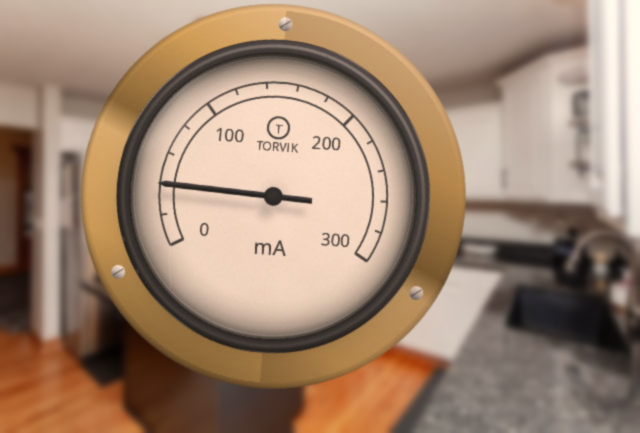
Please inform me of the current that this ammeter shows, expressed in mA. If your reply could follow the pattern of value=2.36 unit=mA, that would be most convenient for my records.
value=40 unit=mA
